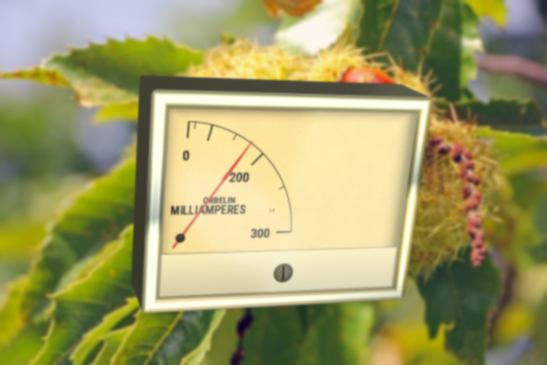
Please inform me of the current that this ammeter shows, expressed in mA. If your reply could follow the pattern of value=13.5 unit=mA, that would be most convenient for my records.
value=175 unit=mA
